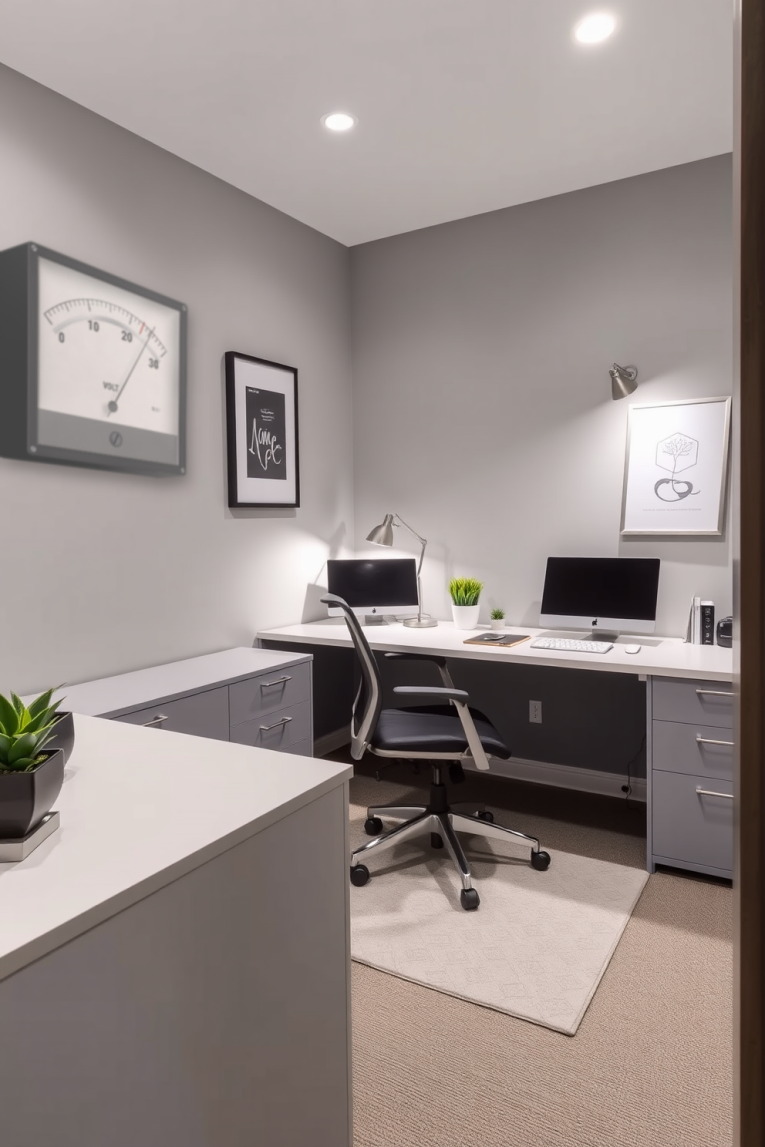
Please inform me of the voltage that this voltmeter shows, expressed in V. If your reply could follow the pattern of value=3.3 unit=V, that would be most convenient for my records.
value=25 unit=V
